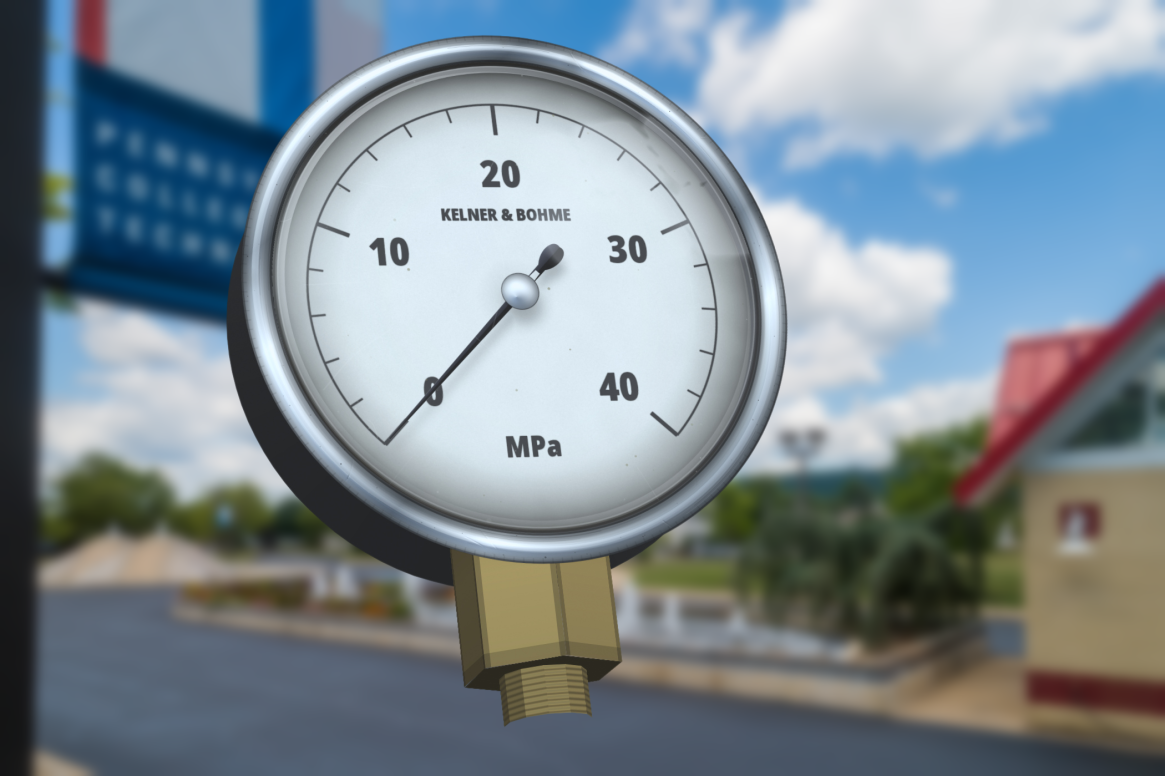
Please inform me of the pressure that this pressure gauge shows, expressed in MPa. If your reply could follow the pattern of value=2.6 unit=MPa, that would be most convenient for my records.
value=0 unit=MPa
